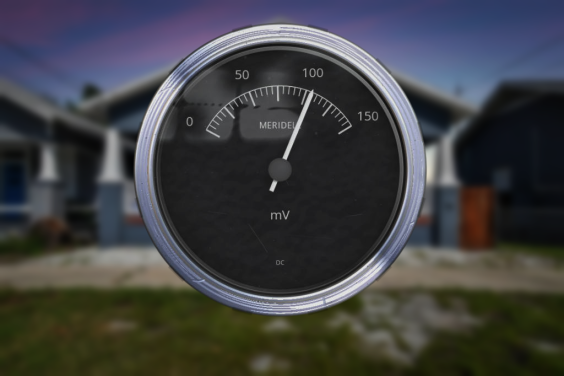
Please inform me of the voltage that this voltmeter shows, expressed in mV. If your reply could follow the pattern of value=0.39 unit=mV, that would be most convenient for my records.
value=105 unit=mV
